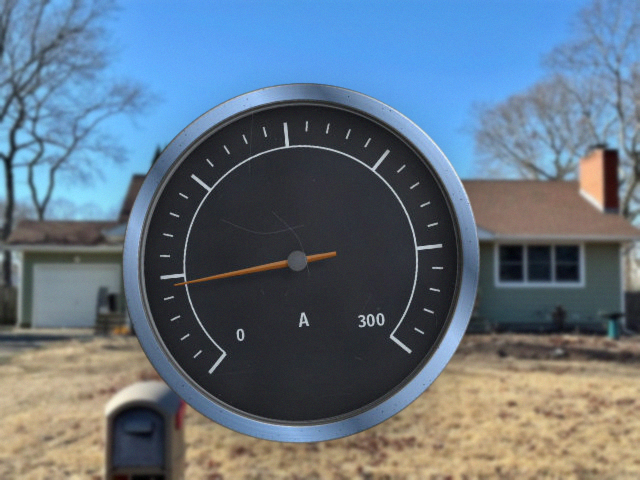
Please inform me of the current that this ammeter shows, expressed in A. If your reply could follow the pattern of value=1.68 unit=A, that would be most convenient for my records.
value=45 unit=A
